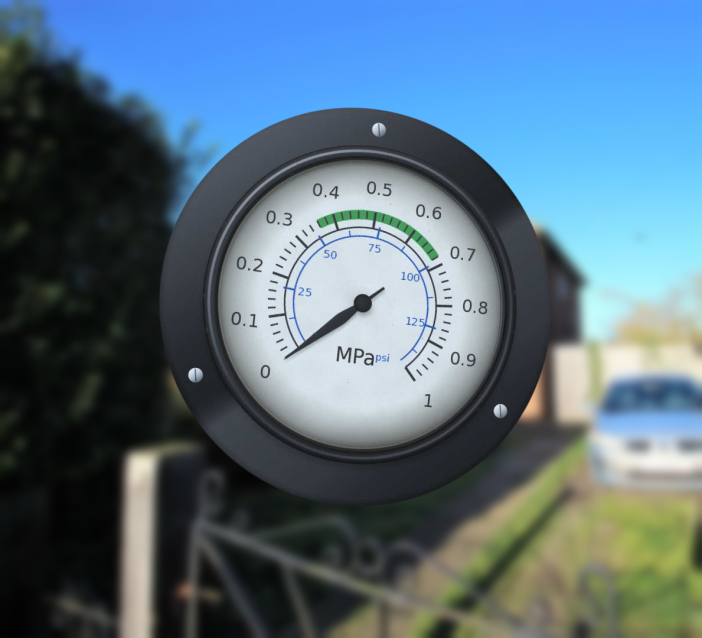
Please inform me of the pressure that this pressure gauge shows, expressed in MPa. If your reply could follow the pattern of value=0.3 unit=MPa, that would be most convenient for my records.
value=0 unit=MPa
